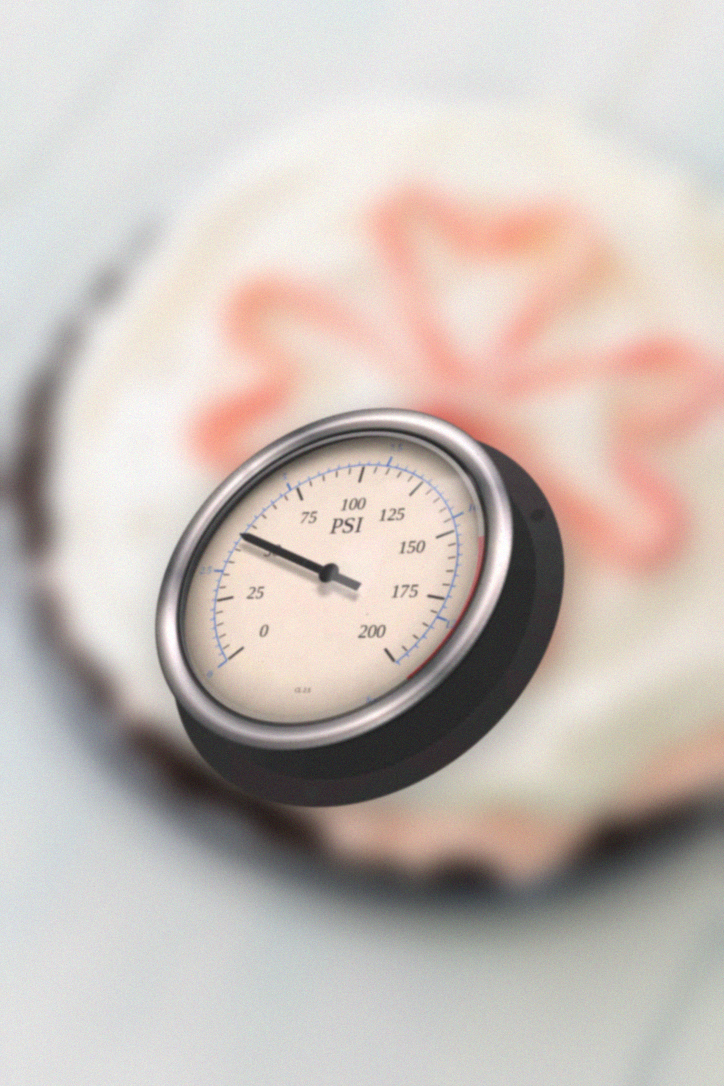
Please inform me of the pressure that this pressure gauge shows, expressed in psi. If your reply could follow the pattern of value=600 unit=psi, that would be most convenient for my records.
value=50 unit=psi
